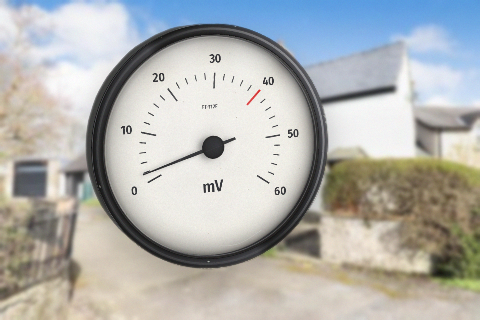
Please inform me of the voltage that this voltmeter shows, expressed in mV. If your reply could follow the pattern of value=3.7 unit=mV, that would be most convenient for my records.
value=2 unit=mV
